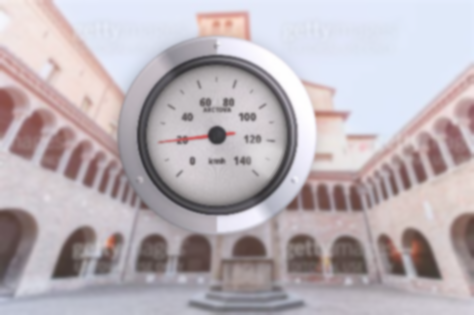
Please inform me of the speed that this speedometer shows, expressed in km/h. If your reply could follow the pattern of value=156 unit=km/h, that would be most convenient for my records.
value=20 unit=km/h
